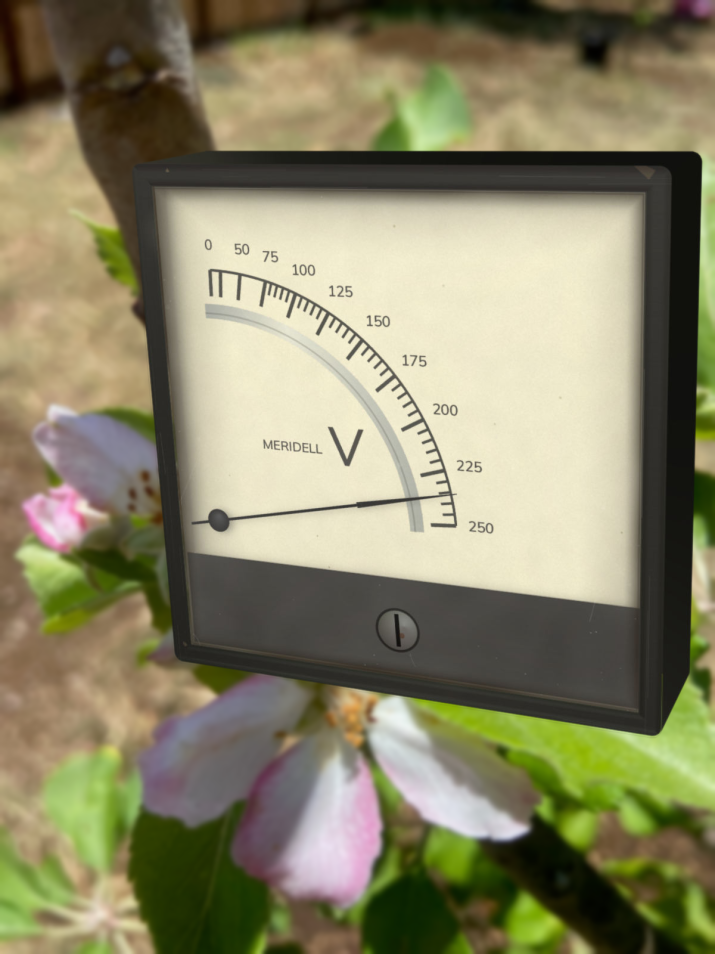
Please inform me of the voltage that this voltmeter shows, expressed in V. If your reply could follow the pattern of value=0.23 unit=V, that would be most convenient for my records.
value=235 unit=V
